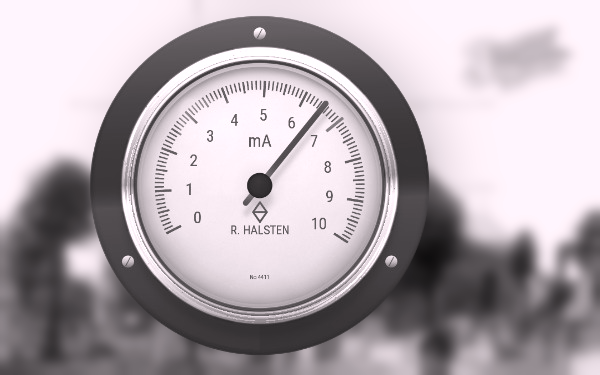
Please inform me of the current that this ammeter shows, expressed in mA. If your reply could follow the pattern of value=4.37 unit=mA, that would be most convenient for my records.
value=6.5 unit=mA
